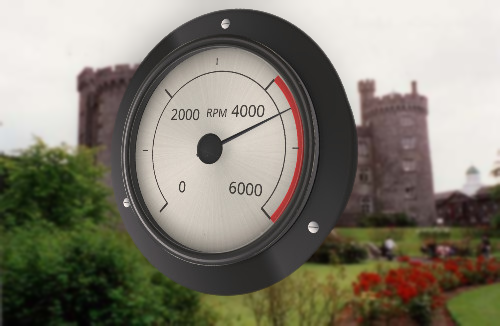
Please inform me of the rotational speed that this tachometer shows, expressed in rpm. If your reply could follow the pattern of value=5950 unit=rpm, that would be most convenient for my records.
value=4500 unit=rpm
